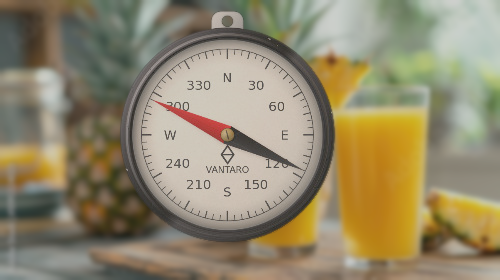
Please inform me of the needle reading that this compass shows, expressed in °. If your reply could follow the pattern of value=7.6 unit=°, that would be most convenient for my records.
value=295 unit=°
